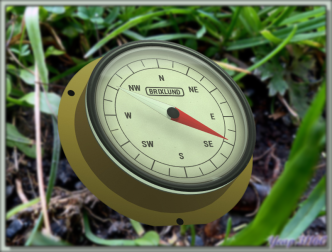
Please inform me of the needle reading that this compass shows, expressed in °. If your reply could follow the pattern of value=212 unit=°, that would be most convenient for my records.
value=120 unit=°
